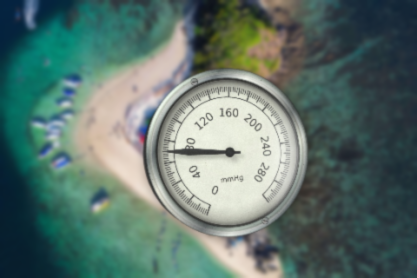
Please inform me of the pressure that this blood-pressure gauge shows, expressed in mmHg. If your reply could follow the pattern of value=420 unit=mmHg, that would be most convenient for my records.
value=70 unit=mmHg
